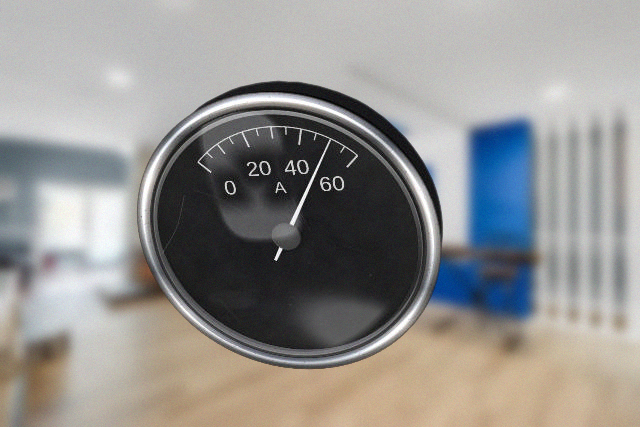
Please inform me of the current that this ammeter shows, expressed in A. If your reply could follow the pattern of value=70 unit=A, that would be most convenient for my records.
value=50 unit=A
